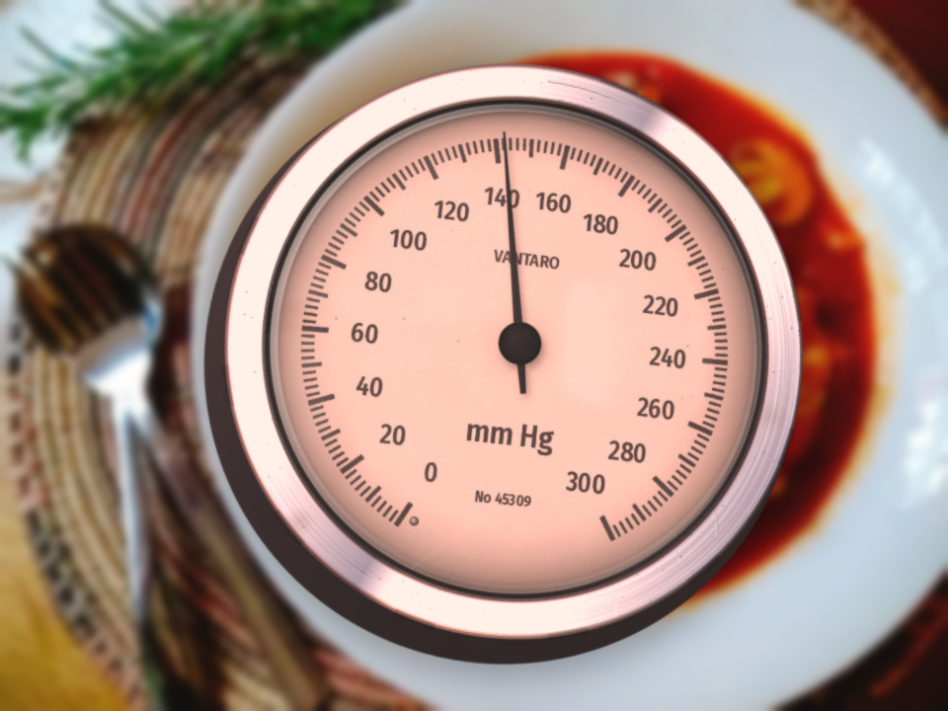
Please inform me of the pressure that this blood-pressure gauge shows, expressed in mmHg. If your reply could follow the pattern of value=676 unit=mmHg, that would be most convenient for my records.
value=142 unit=mmHg
